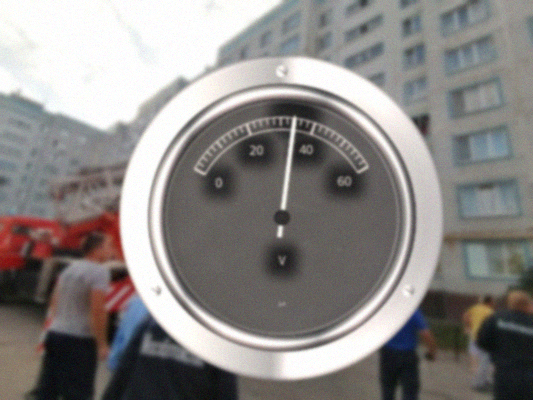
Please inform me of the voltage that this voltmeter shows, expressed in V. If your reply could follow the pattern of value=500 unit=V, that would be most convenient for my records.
value=34 unit=V
